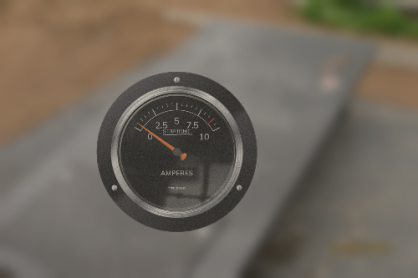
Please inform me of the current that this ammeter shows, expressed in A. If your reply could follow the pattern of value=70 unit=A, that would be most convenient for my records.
value=0.5 unit=A
